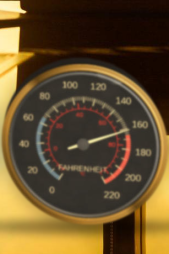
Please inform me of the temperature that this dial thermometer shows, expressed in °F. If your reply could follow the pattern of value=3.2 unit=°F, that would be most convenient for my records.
value=160 unit=°F
